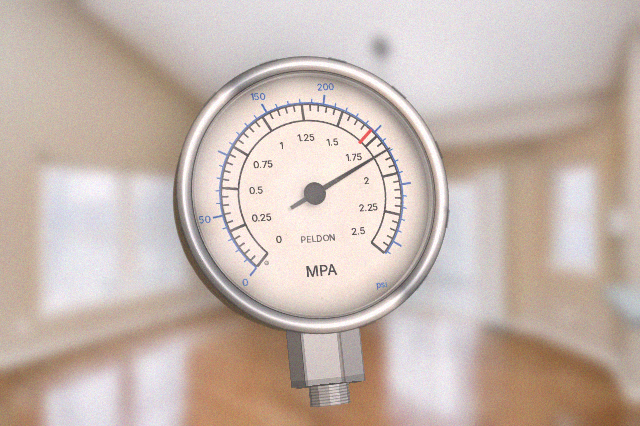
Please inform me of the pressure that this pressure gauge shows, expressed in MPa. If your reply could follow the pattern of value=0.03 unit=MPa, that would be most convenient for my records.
value=1.85 unit=MPa
